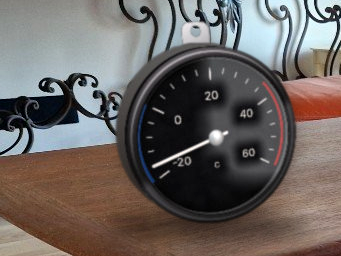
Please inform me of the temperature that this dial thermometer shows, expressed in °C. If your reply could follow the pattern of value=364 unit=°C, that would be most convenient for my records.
value=-16 unit=°C
